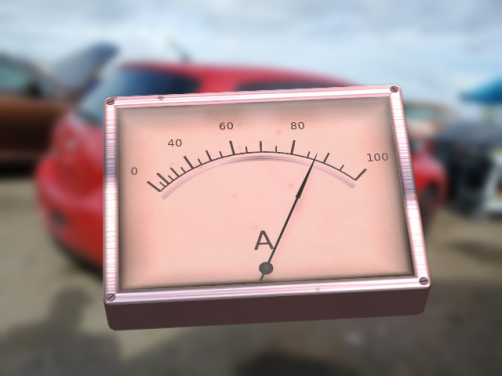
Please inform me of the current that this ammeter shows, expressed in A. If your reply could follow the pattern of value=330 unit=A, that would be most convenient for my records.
value=87.5 unit=A
